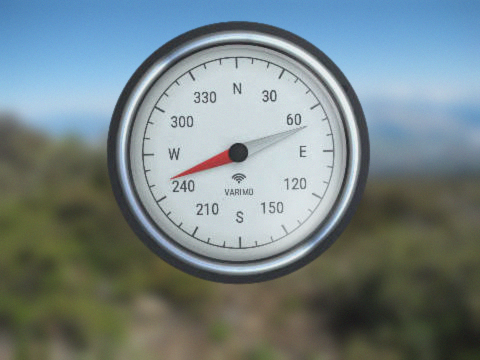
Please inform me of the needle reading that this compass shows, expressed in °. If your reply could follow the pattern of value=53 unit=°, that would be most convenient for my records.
value=250 unit=°
